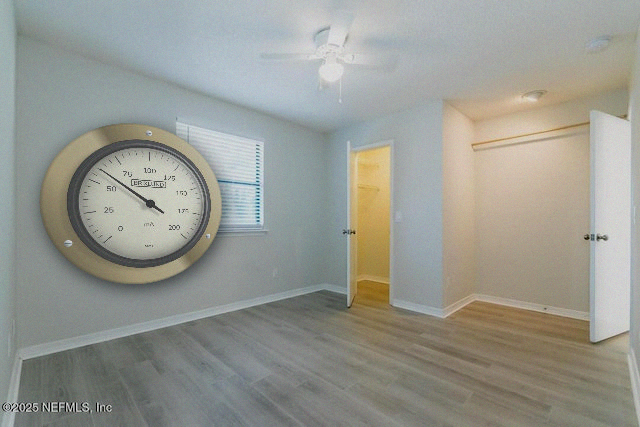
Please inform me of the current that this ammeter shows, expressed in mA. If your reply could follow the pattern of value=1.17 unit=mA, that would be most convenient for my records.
value=60 unit=mA
